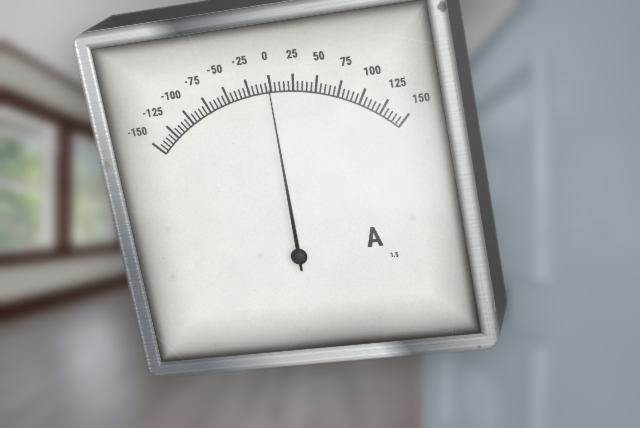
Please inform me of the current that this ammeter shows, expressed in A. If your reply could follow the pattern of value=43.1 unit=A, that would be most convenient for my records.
value=0 unit=A
